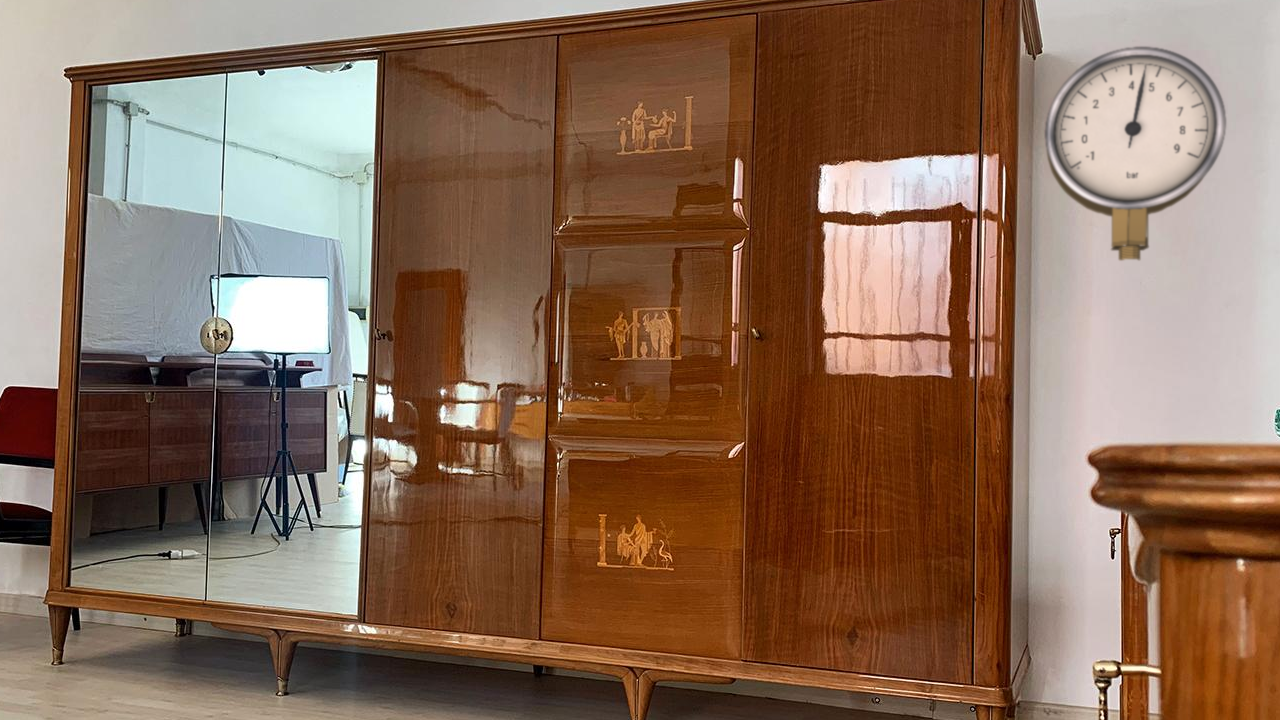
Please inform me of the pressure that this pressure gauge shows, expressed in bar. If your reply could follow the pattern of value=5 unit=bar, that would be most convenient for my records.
value=4.5 unit=bar
